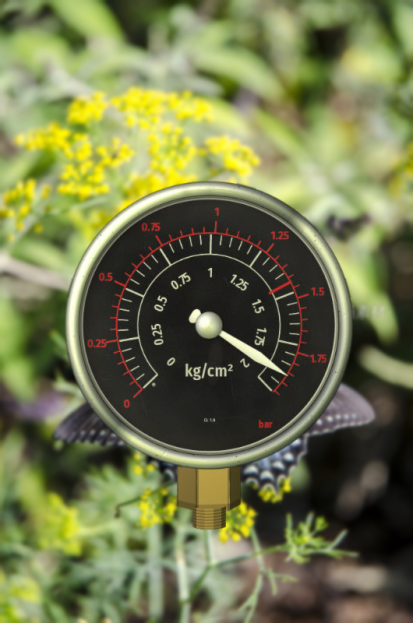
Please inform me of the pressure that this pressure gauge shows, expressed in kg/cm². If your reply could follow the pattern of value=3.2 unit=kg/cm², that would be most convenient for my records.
value=1.9 unit=kg/cm²
